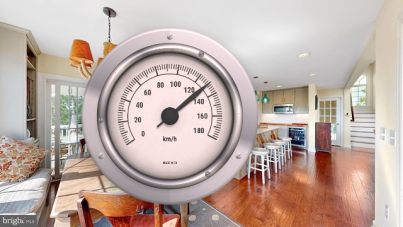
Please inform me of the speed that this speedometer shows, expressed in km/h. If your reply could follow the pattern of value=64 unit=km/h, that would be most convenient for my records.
value=130 unit=km/h
